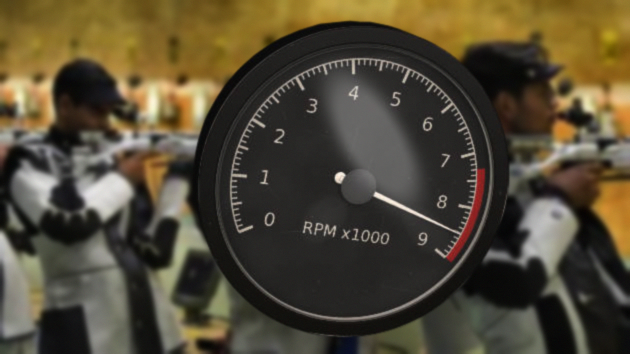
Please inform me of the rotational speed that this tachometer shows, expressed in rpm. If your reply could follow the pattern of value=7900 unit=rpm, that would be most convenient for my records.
value=8500 unit=rpm
